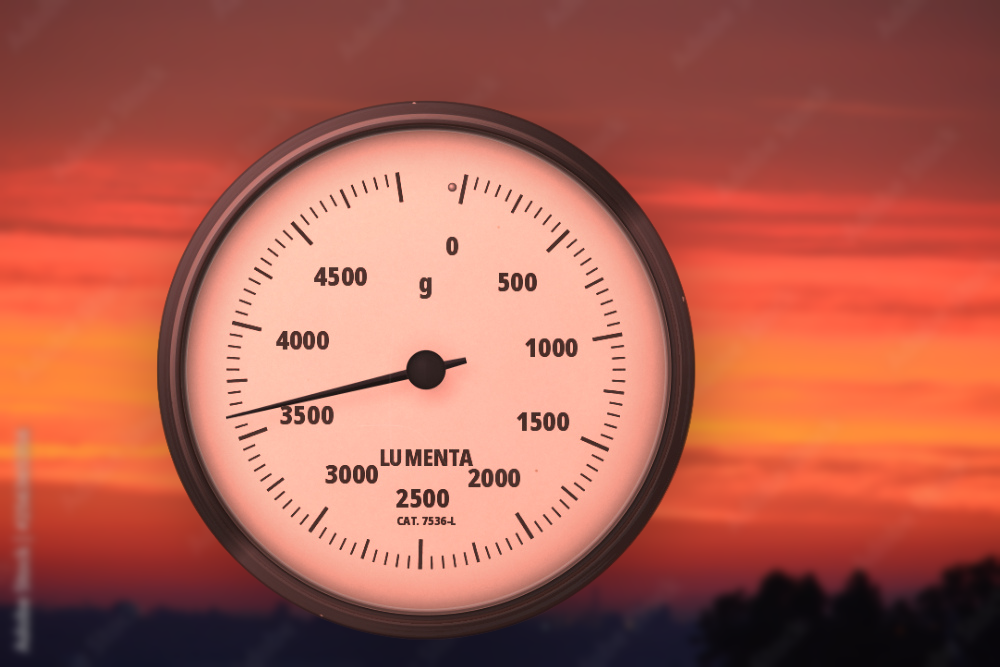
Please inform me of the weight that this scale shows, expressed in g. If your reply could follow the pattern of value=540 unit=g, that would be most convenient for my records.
value=3600 unit=g
